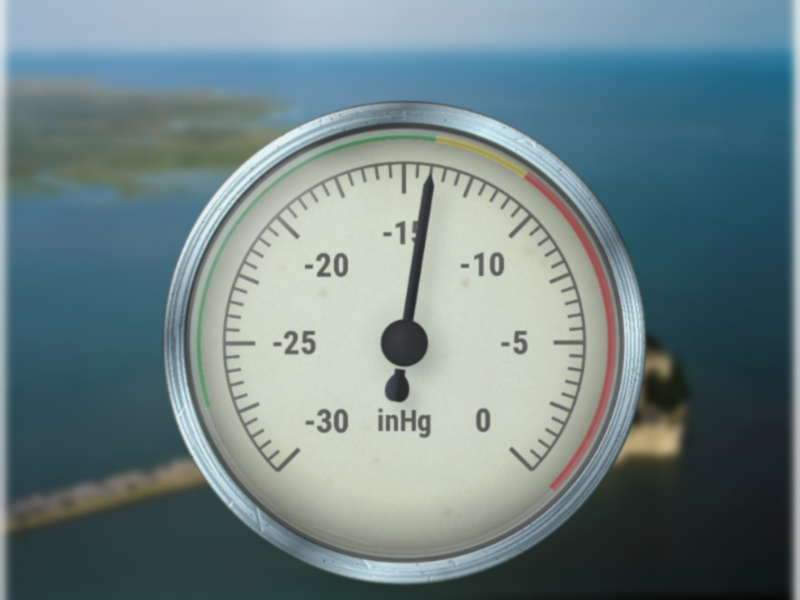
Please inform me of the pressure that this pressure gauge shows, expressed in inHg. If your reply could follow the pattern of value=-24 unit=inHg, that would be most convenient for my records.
value=-14 unit=inHg
